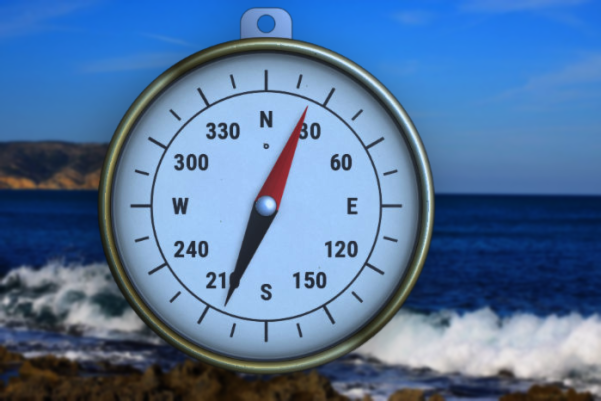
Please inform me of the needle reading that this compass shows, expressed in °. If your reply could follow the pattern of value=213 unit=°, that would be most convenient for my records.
value=22.5 unit=°
